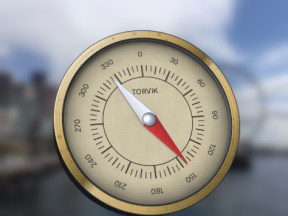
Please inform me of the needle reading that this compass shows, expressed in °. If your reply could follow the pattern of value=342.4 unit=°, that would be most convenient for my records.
value=145 unit=°
